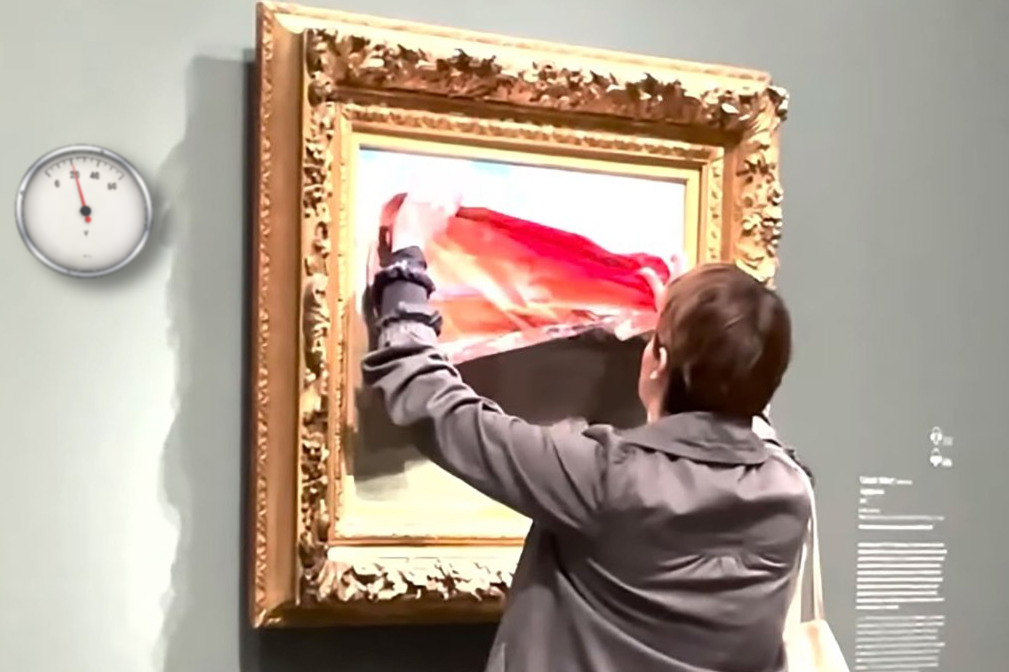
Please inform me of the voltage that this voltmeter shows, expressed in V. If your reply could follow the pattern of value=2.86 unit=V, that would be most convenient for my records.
value=20 unit=V
